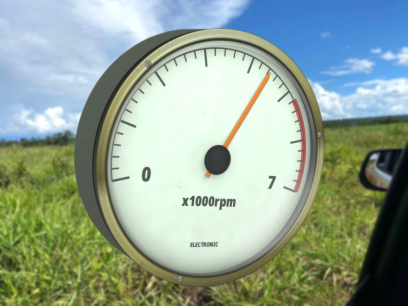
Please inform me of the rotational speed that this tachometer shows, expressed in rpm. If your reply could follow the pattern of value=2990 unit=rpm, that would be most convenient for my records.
value=4400 unit=rpm
